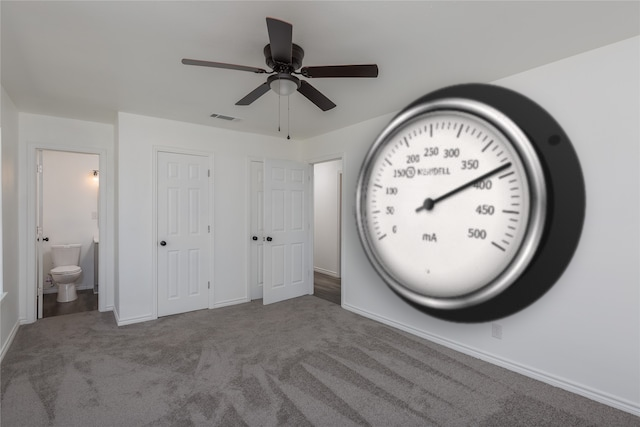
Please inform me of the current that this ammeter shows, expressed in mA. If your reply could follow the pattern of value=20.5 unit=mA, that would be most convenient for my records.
value=390 unit=mA
